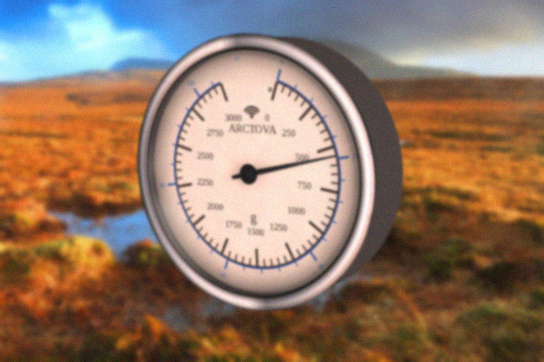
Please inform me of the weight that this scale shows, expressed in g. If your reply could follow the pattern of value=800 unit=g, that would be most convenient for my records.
value=550 unit=g
